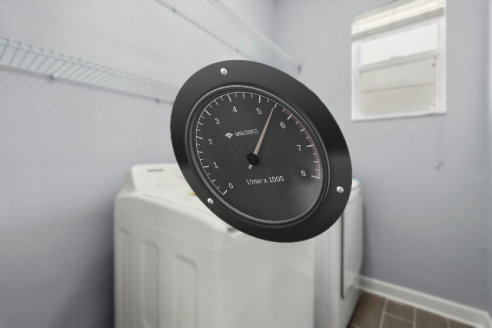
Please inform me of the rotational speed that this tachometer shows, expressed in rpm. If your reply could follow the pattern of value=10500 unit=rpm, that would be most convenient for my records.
value=5500 unit=rpm
